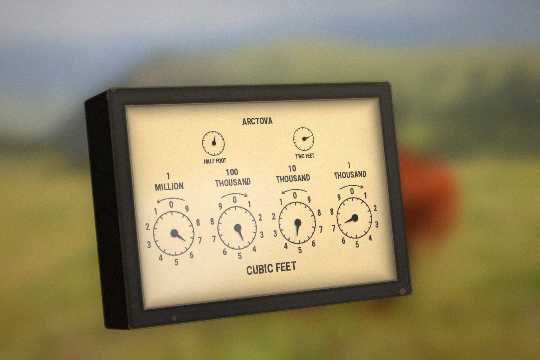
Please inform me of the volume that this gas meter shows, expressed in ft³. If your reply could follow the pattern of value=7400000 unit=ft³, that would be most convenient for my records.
value=644700 unit=ft³
